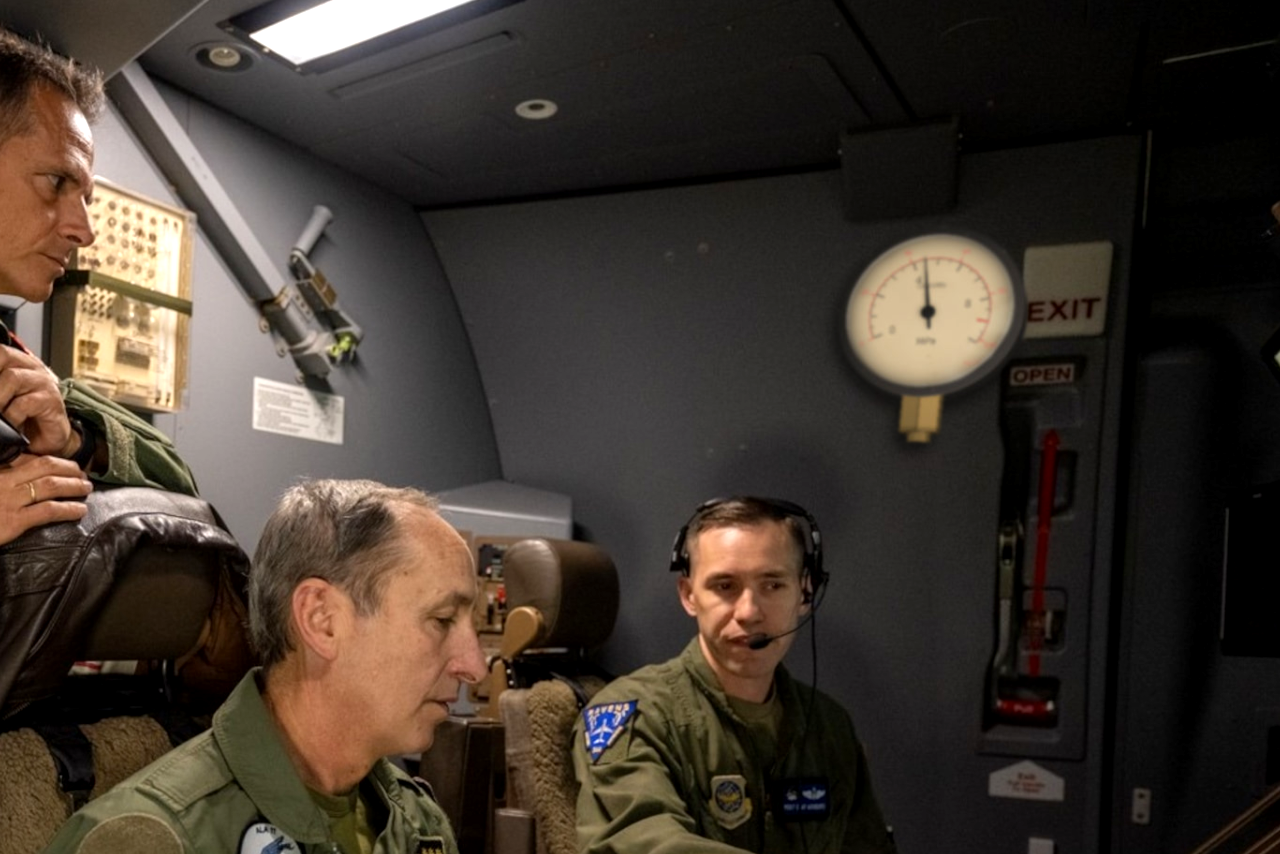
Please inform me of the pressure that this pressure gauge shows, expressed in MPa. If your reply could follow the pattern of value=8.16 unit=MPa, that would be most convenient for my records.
value=4.5 unit=MPa
